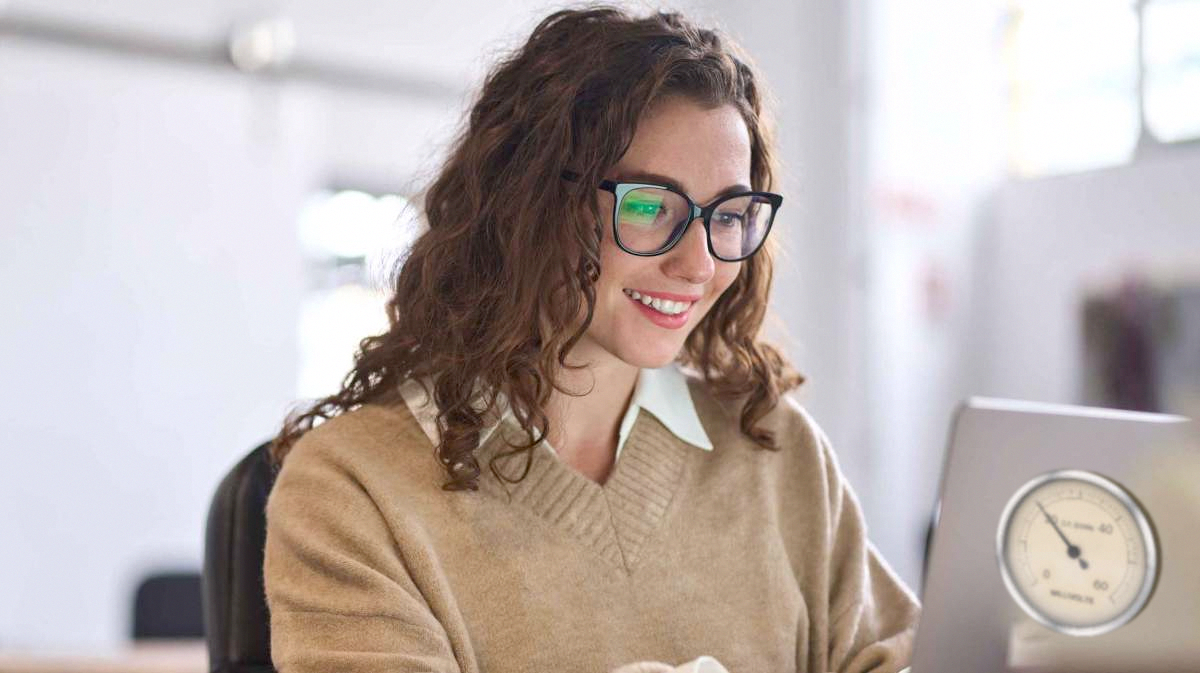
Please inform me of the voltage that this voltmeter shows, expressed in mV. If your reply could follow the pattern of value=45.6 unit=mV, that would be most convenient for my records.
value=20 unit=mV
